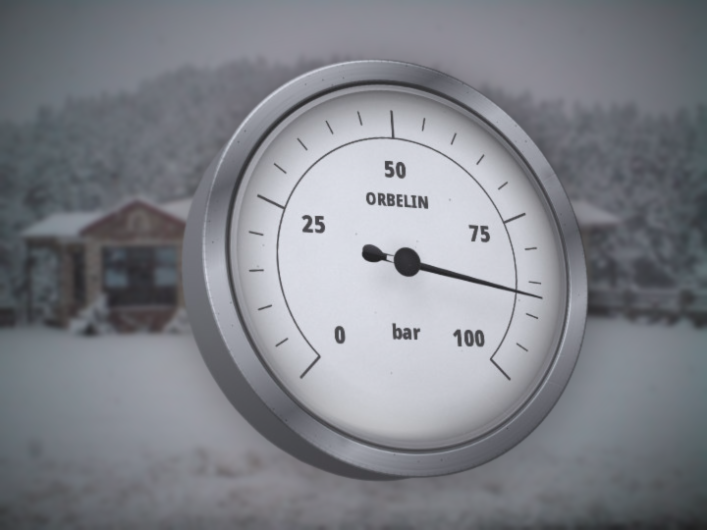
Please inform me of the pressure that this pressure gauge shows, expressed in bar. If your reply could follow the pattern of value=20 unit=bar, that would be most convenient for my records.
value=87.5 unit=bar
